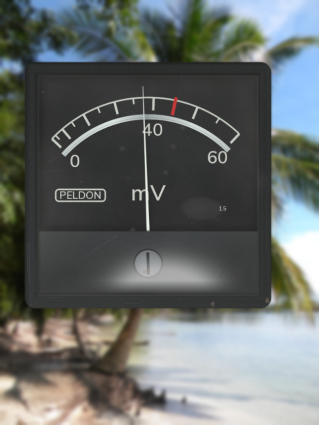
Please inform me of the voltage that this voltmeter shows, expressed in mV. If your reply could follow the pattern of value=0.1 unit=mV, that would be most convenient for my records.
value=37.5 unit=mV
